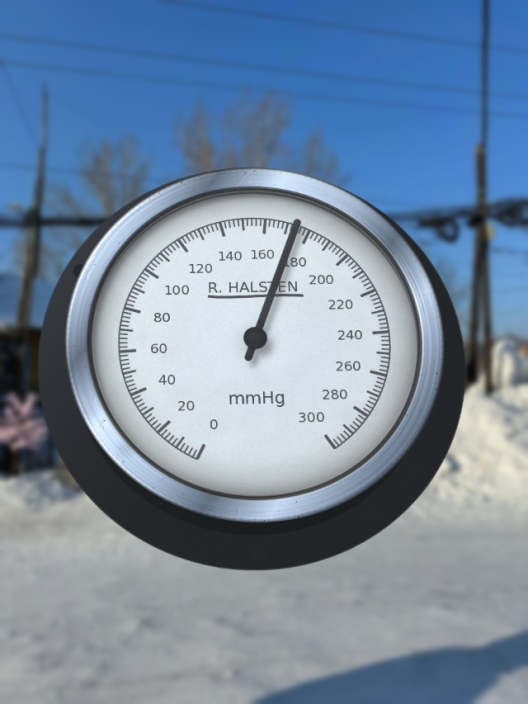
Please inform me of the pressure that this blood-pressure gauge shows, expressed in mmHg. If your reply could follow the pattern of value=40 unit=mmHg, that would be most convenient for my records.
value=174 unit=mmHg
